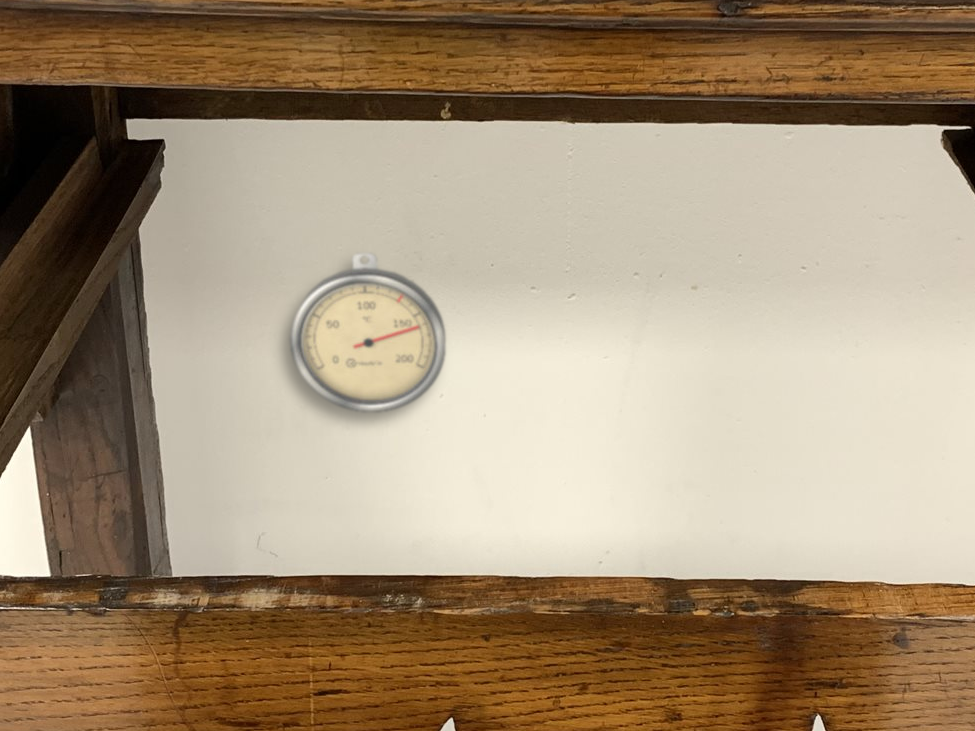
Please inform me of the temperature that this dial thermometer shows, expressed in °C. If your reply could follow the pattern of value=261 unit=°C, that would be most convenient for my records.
value=160 unit=°C
